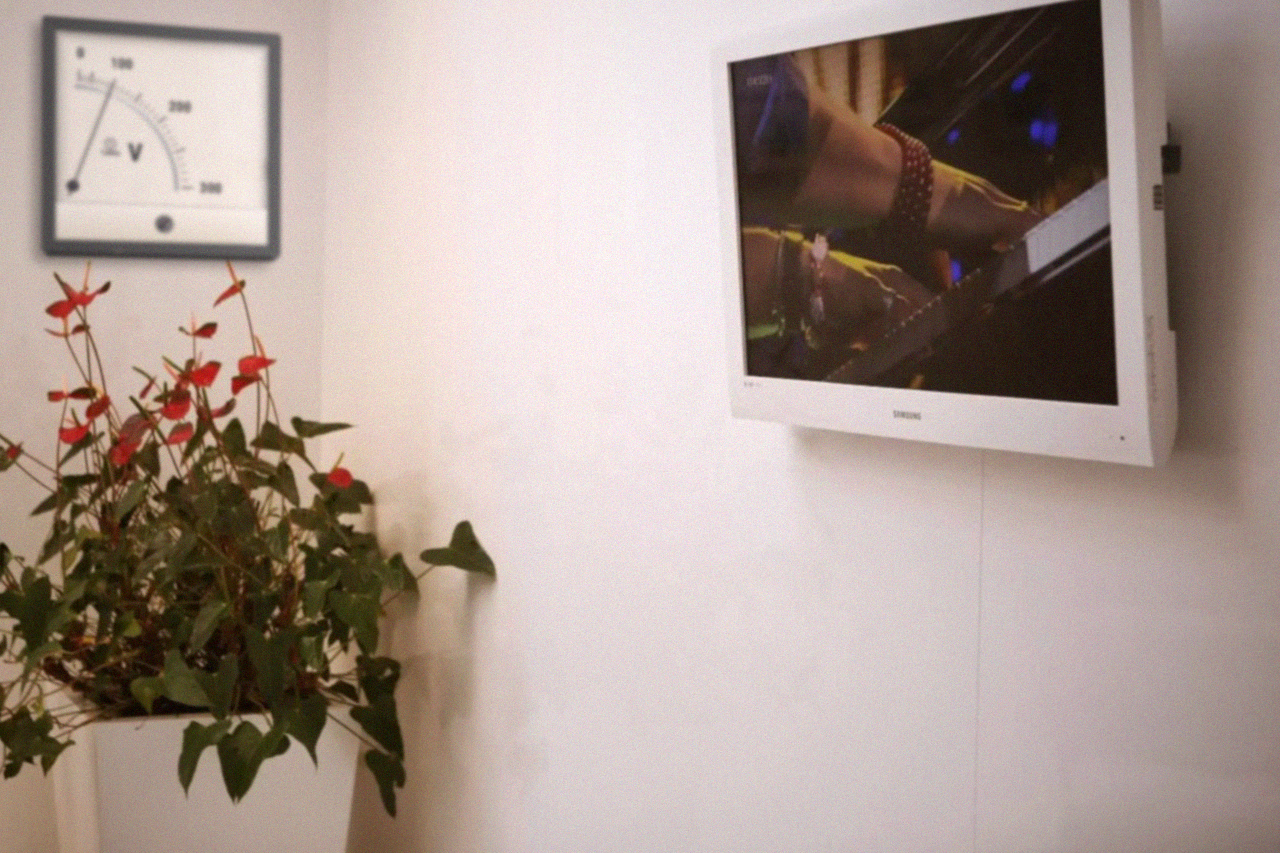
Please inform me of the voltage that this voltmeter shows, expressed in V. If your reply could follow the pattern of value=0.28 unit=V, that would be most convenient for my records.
value=100 unit=V
